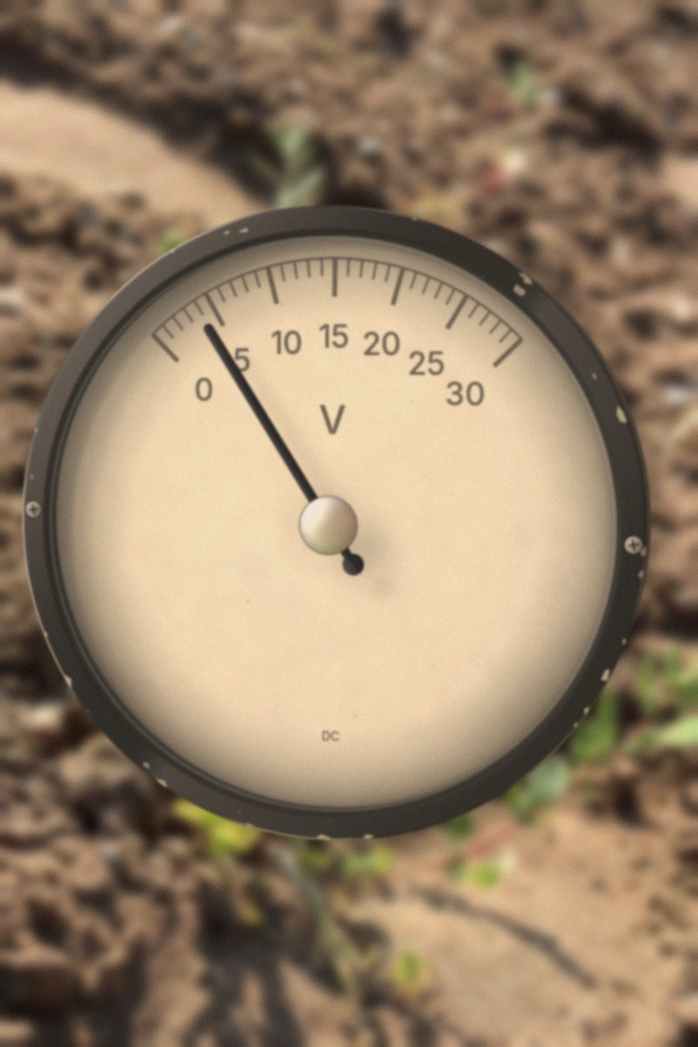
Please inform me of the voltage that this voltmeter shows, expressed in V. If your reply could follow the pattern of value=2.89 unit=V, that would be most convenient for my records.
value=4 unit=V
